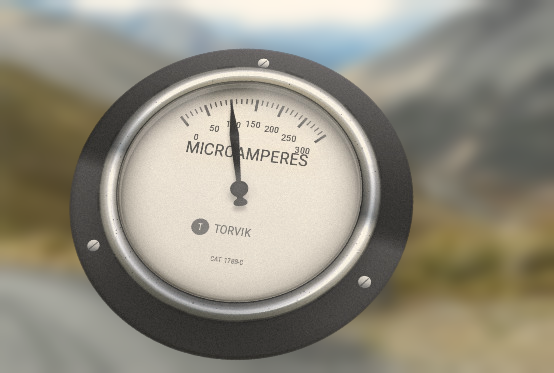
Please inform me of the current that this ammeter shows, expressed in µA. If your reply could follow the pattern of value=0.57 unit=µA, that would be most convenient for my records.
value=100 unit=µA
